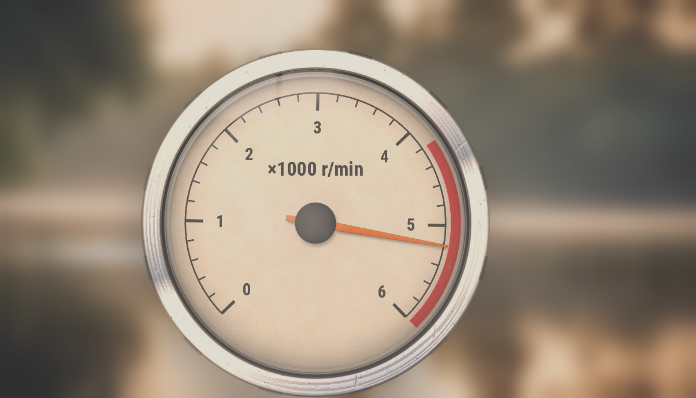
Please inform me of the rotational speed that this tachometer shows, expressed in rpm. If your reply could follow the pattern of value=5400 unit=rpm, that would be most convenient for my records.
value=5200 unit=rpm
